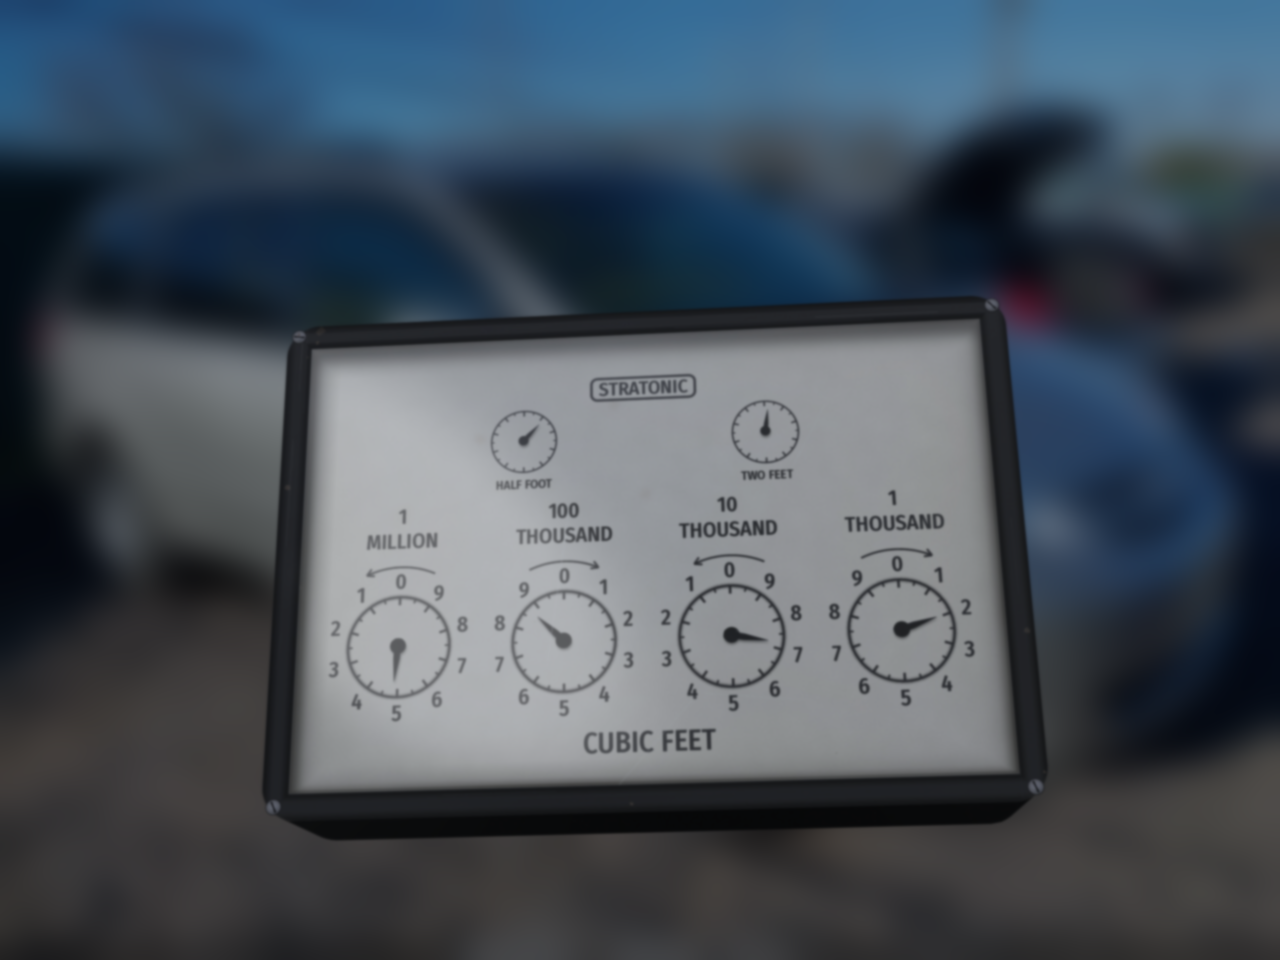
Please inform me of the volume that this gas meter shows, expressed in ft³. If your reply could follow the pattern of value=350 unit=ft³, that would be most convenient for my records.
value=487200 unit=ft³
